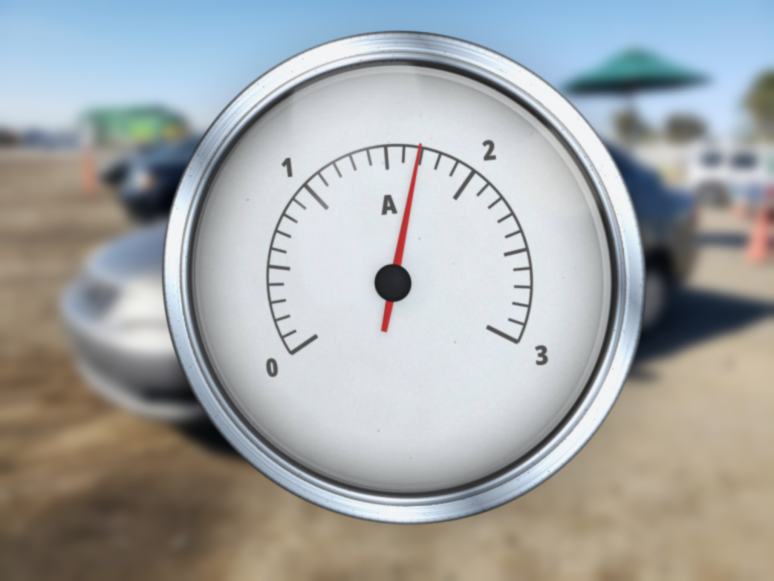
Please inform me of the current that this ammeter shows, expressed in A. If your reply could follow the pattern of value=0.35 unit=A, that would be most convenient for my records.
value=1.7 unit=A
